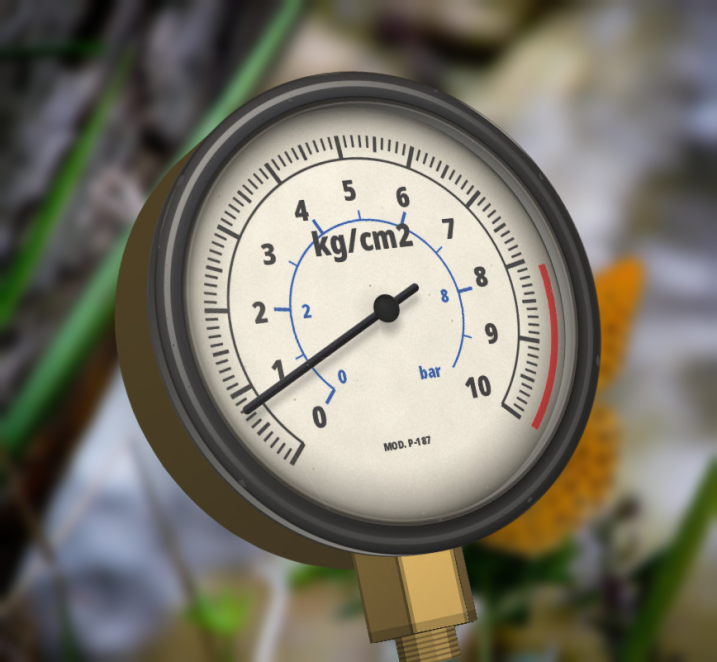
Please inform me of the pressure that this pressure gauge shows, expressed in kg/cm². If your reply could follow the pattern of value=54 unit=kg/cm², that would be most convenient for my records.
value=0.8 unit=kg/cm²
